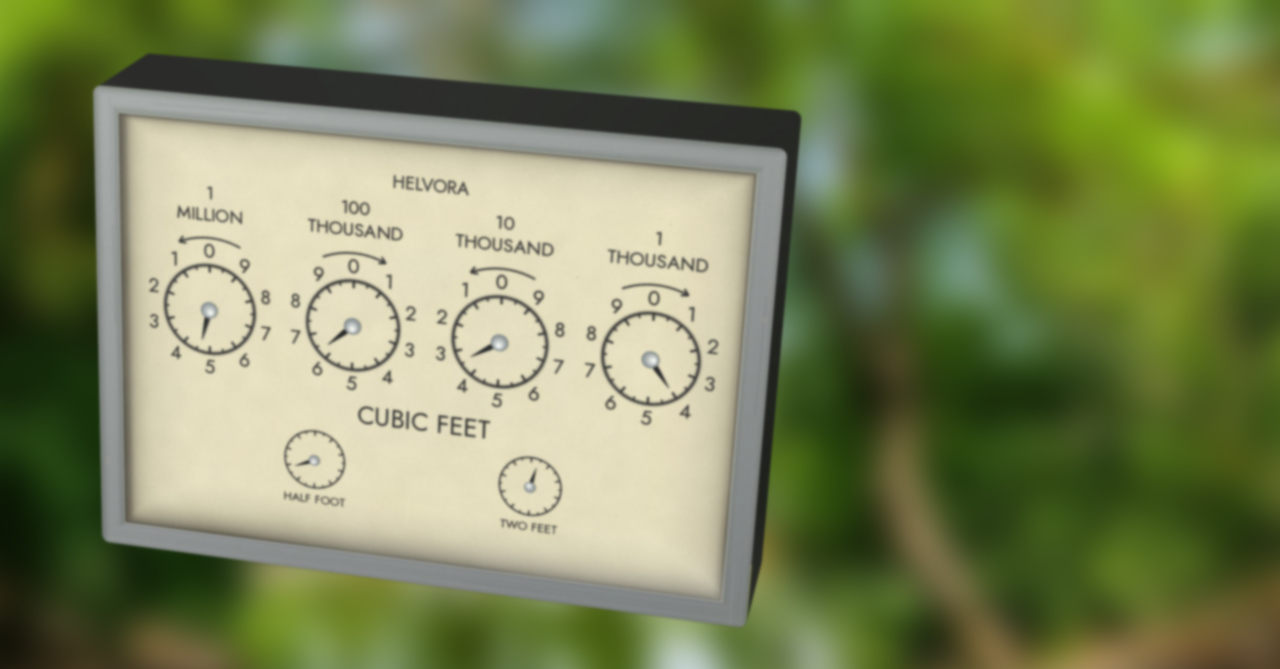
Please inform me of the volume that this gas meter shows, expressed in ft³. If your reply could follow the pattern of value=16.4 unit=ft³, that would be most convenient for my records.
value=463400 unit=ft³
